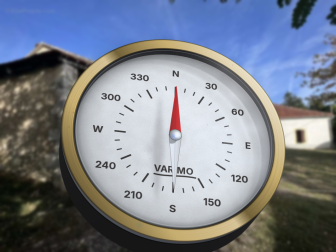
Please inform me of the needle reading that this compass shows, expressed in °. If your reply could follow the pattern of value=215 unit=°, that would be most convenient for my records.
value=0 unit=°
